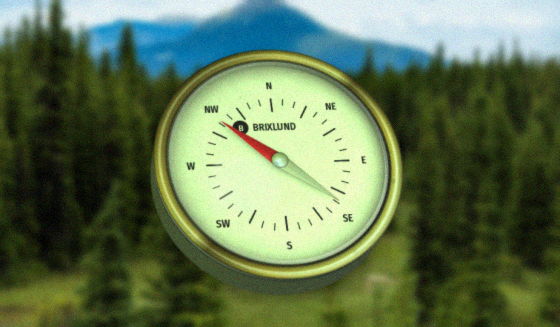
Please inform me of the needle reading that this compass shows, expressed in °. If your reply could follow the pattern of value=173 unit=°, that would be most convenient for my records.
value=310 unit=°
